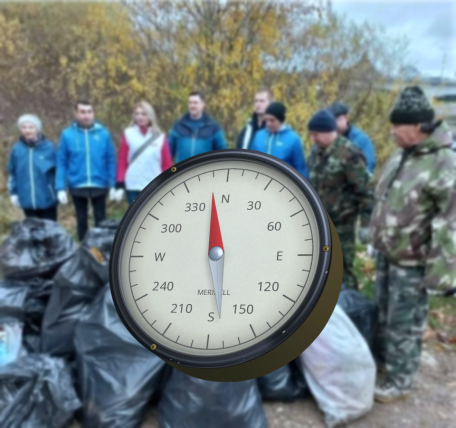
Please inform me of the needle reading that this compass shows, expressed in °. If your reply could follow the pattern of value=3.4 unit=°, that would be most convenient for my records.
value=350 unit=°
